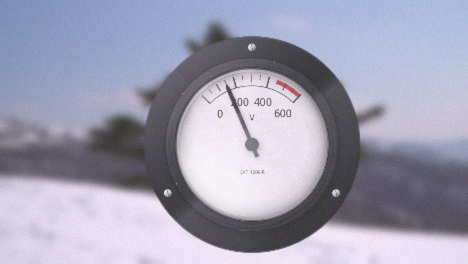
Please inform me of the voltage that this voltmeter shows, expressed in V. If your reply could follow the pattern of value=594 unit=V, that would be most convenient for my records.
value=150 unit=V
